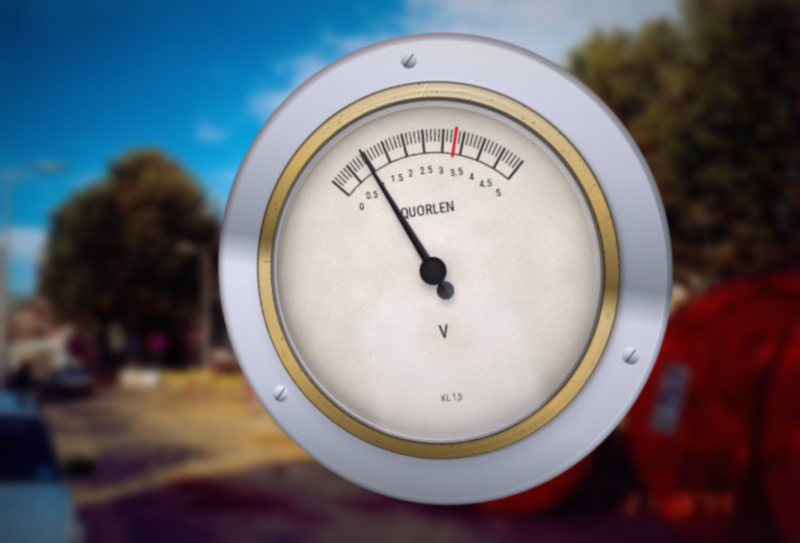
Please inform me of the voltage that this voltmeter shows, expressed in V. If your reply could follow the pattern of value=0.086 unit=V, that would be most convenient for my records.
value=1 unit=V
